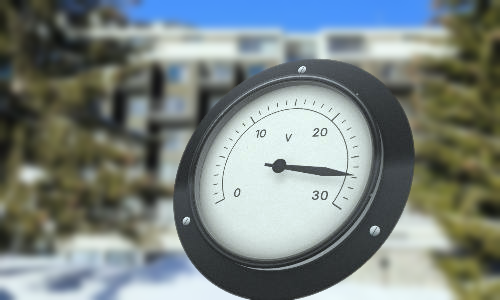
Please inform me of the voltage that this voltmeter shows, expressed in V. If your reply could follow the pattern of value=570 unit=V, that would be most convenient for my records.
value=27 unit=V
